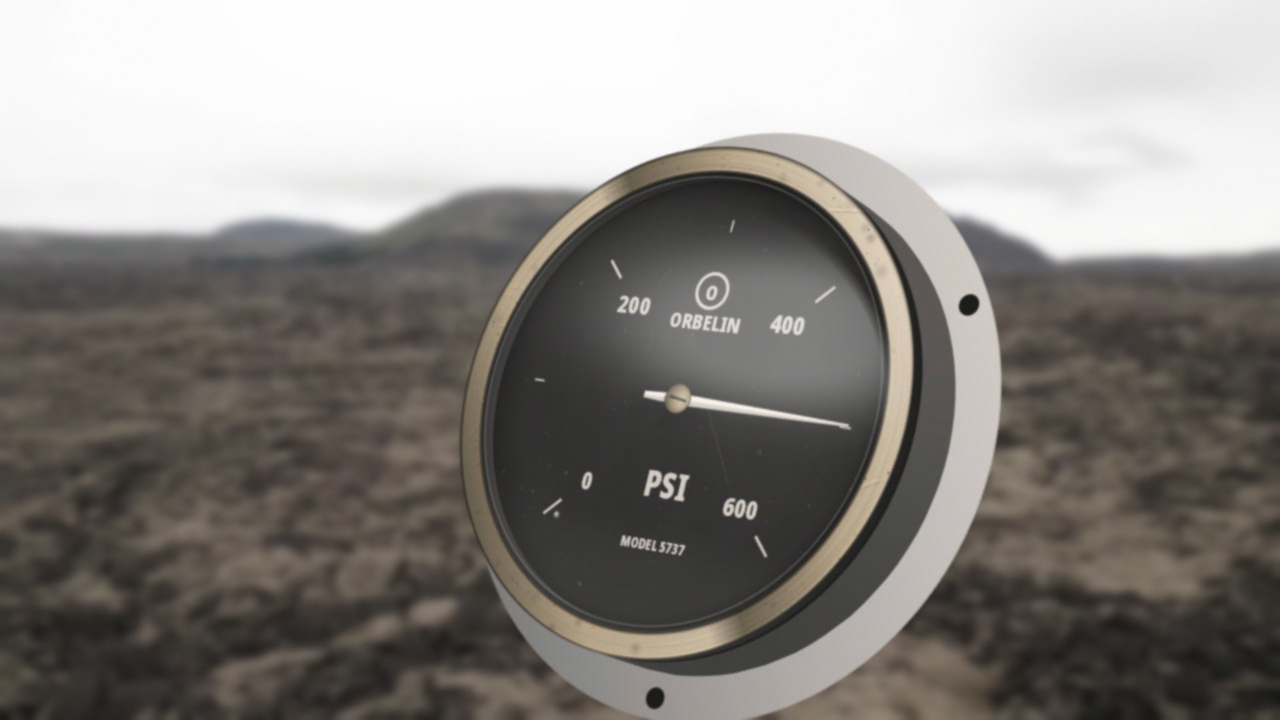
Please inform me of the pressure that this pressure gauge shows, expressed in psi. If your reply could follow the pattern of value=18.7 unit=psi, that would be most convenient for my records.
value=500 unit=psi
